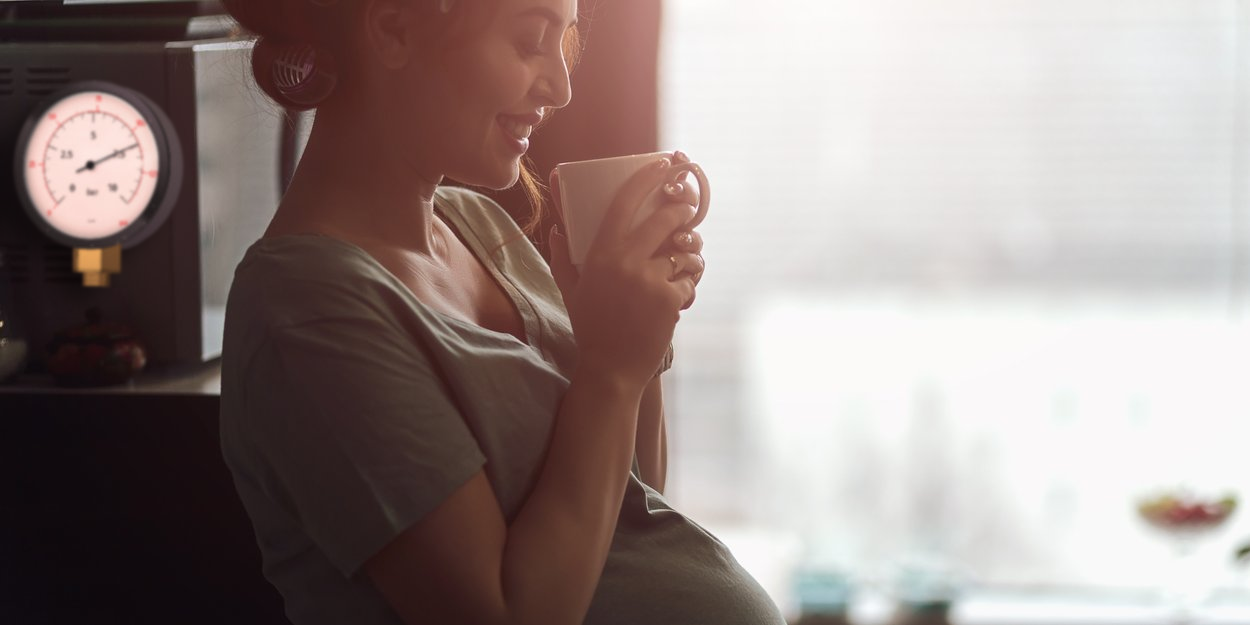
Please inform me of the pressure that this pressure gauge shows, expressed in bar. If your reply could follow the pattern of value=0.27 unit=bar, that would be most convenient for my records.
value=7.5 unit=bar
